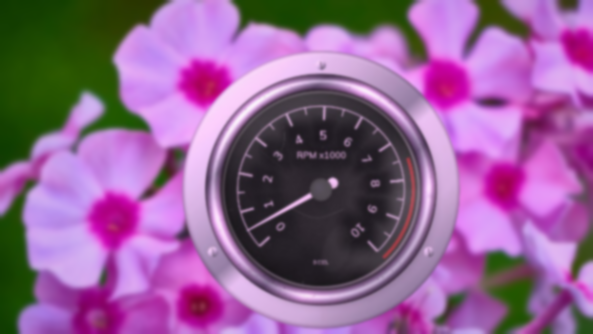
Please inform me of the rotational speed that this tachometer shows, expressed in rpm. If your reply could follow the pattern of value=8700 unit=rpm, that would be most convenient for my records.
value=500 unit=rpm
